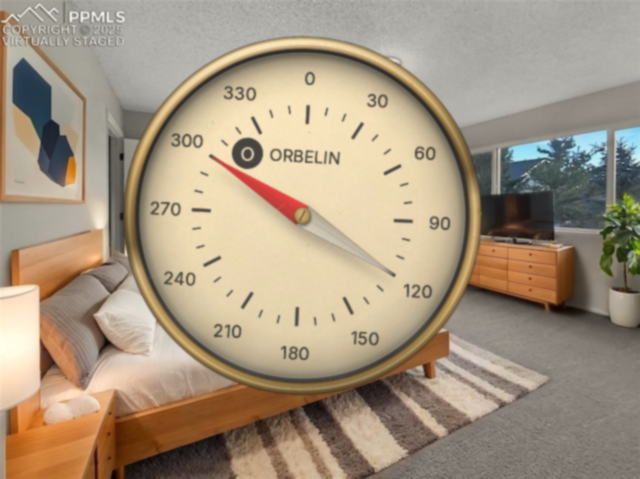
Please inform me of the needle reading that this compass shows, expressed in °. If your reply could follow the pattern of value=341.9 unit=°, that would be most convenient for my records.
value=300 unit=°
